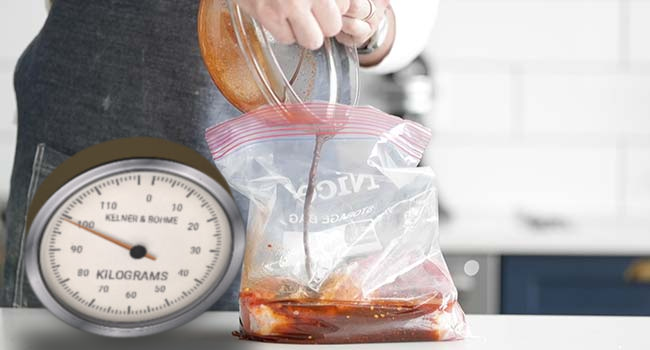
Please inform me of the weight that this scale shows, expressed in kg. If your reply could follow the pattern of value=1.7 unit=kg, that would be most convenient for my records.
value=100 unit=kg
